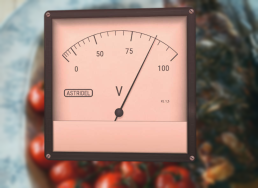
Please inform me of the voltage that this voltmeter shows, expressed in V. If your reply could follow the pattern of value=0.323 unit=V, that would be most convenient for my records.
value=87.5 unit=V
